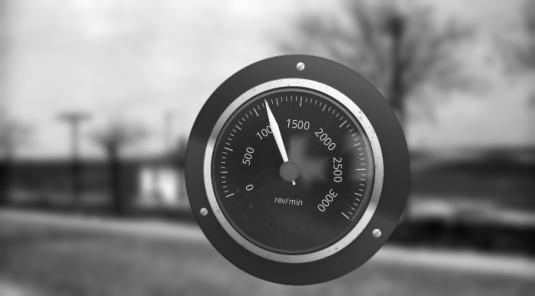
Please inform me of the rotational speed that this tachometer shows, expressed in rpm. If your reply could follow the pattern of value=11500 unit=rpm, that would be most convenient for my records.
value=1150 unit=rpm
